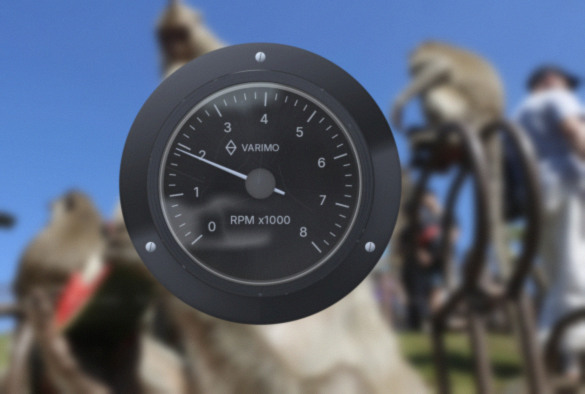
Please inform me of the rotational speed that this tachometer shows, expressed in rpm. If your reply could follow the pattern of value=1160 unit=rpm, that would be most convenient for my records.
value=1900 unit=rpm
